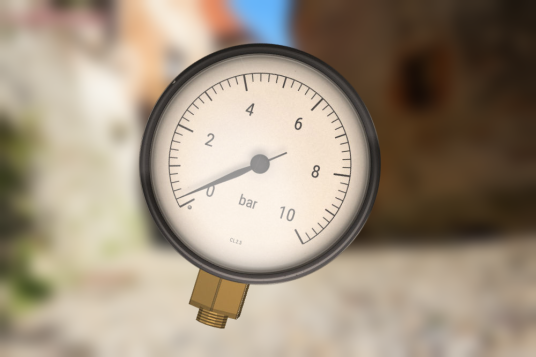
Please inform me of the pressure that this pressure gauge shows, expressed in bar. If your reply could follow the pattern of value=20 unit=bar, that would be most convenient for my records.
value=0.2 unit=bar
